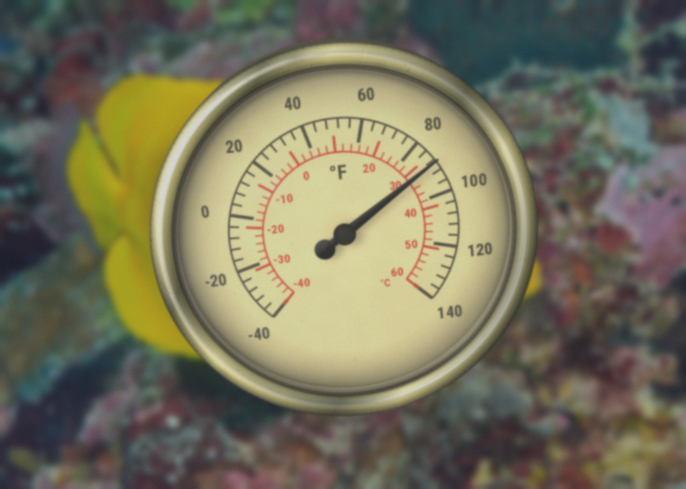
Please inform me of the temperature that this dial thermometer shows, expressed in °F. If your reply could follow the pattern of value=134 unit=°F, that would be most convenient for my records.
value=88 unit=°F
